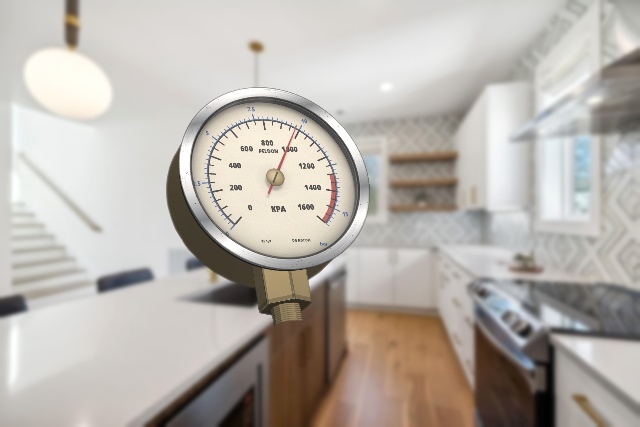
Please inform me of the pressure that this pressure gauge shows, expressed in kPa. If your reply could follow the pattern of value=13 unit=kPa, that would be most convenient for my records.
value=975 unit=kPa
